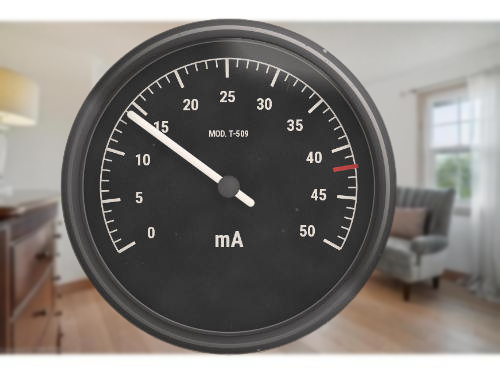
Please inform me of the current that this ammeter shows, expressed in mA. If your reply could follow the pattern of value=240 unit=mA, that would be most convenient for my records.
value=14 unit=mA
